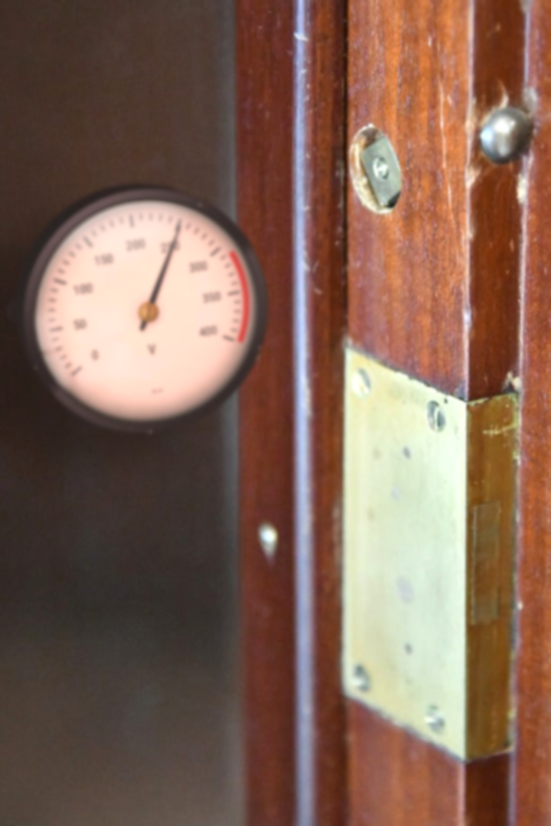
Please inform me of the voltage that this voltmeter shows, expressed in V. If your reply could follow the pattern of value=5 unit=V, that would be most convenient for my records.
value=250 unit=V
